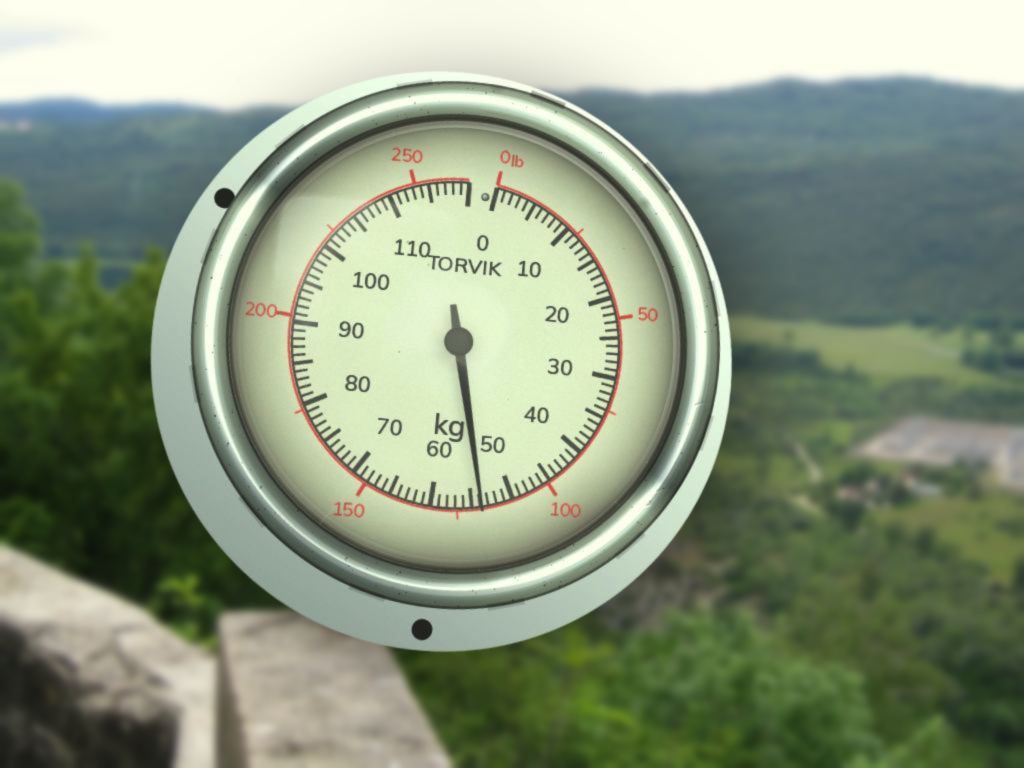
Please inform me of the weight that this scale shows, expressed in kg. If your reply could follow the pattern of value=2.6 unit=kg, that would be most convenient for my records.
value=54 unit=kg
